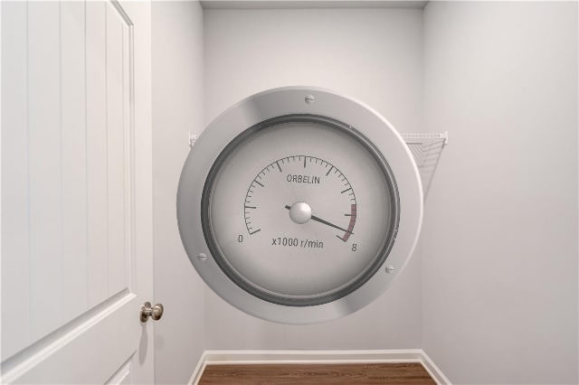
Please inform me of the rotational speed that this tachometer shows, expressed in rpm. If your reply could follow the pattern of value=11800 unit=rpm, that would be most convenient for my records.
value=7600 unit=rpm
